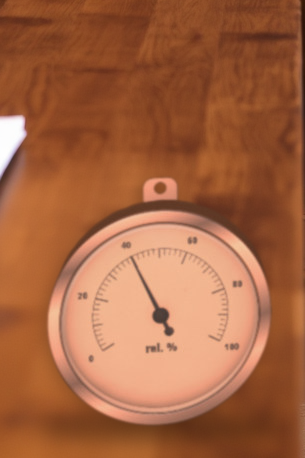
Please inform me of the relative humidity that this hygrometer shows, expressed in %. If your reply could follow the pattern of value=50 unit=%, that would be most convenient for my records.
value=40 unit=%
